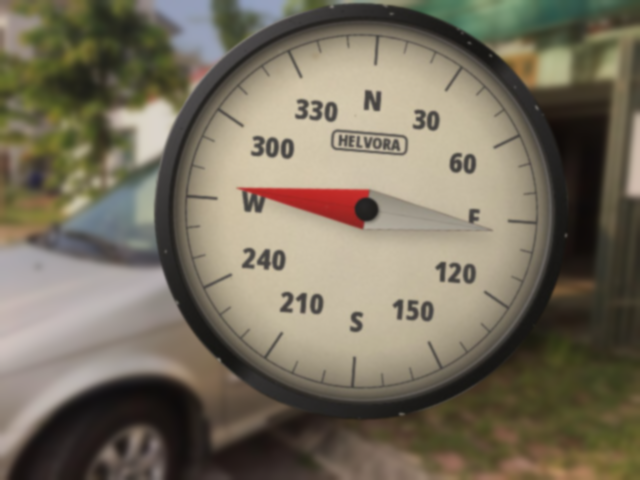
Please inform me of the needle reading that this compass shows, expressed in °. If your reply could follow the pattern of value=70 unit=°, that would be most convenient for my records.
value=275 unit=°
